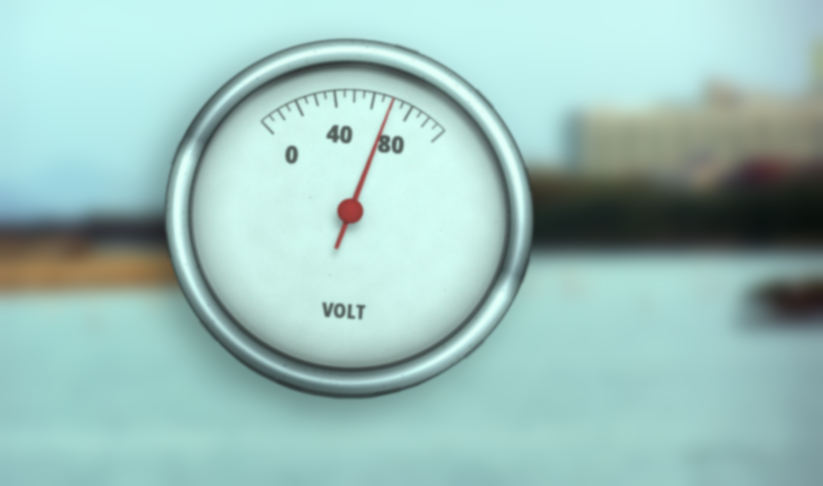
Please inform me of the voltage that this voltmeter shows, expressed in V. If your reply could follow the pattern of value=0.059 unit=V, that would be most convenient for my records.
value=70 unit=V
